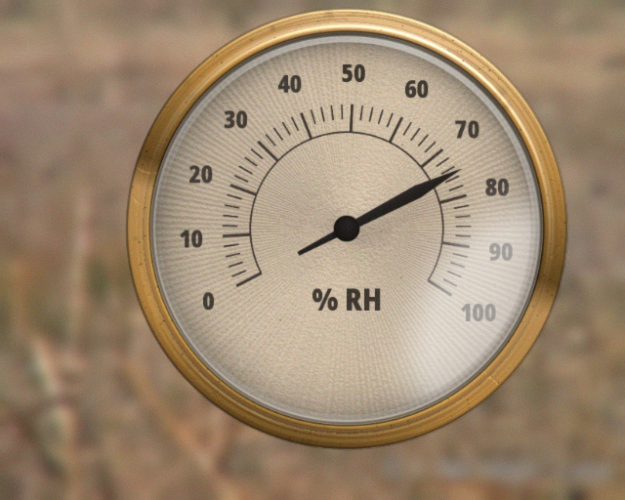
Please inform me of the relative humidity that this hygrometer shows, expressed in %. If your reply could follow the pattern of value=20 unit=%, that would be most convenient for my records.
value=75 unit=%
